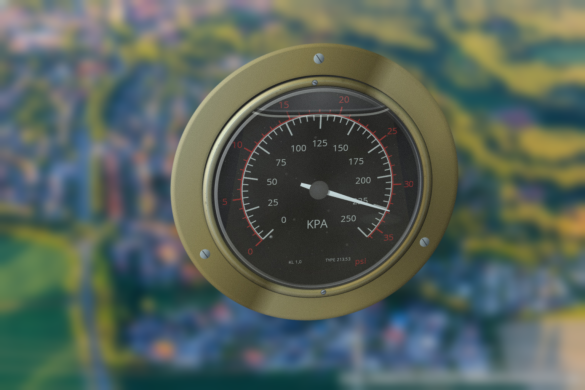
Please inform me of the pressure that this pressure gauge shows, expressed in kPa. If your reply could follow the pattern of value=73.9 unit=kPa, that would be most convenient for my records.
value=225 unit=kPa
